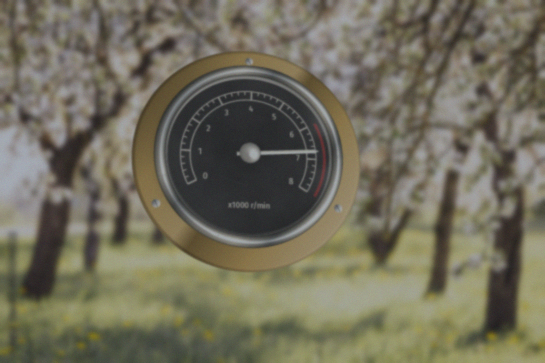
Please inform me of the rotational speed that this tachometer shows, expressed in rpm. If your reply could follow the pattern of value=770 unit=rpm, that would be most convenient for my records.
value=6800 unit=rpm
